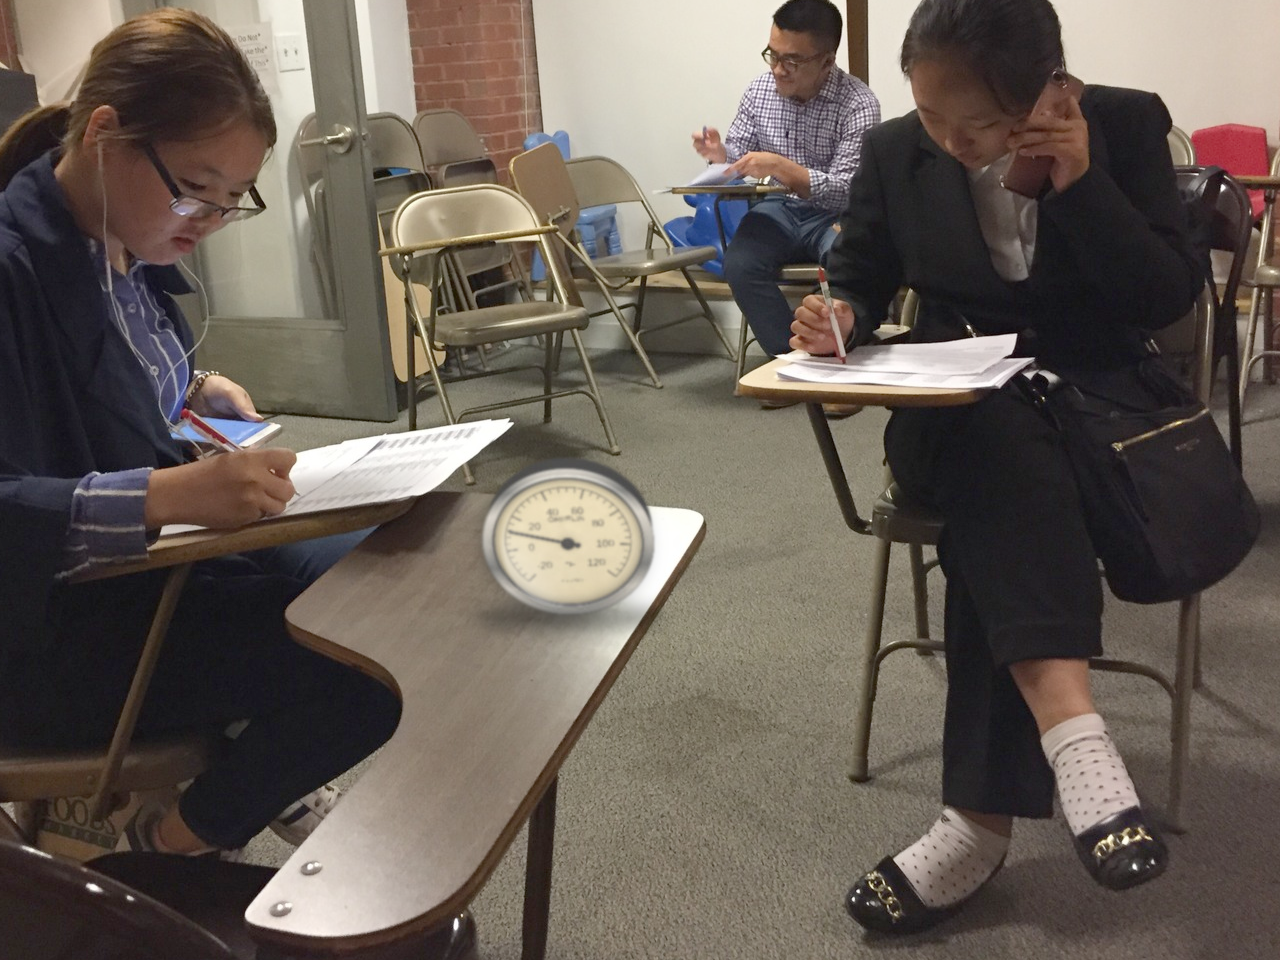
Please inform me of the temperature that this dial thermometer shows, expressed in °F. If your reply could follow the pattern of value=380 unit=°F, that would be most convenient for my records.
value=12 unit=°F
